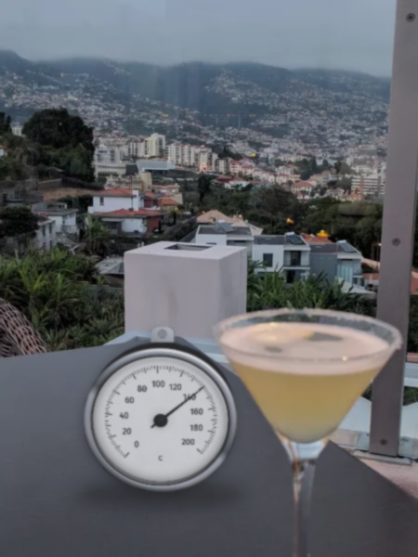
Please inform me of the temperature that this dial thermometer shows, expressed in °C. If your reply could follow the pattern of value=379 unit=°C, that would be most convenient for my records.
value=140 unit=°C
